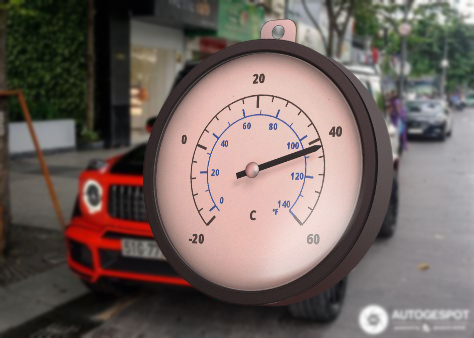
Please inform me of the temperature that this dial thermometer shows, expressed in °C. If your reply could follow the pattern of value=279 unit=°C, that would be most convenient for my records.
value=42 unit=°C
